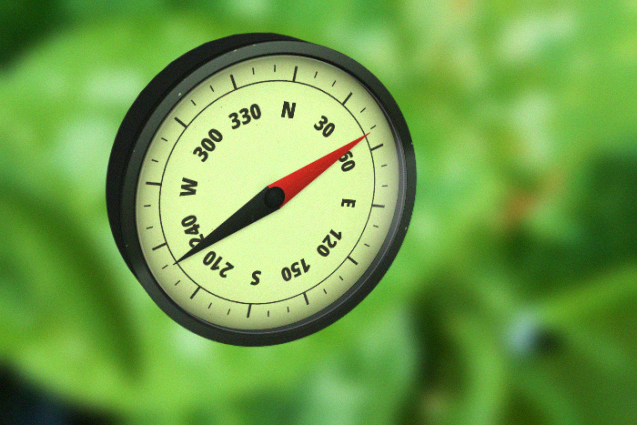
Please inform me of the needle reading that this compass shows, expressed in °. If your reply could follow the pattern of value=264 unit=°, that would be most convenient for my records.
value=50 unit=°
